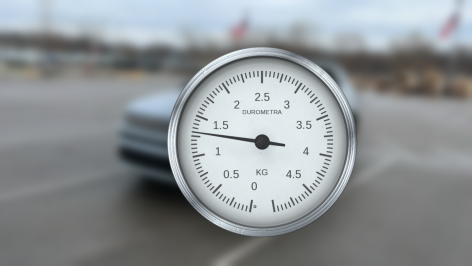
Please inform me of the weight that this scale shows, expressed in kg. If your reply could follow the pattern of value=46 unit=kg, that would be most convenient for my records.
value=1.3 unit=kg
